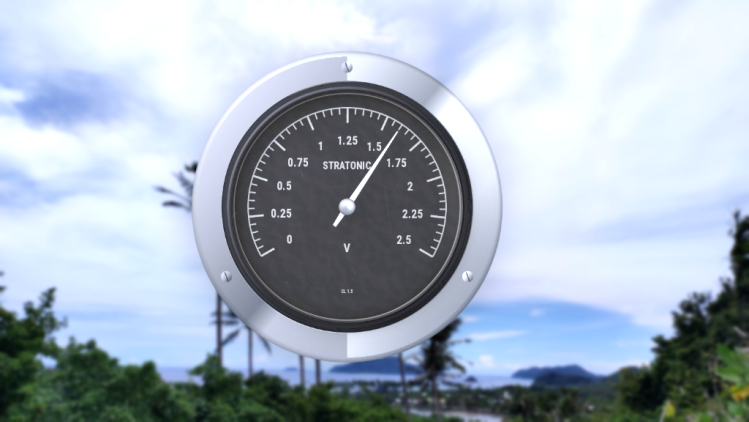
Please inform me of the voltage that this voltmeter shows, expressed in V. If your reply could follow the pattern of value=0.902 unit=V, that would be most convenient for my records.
value=1.6 unit=V
